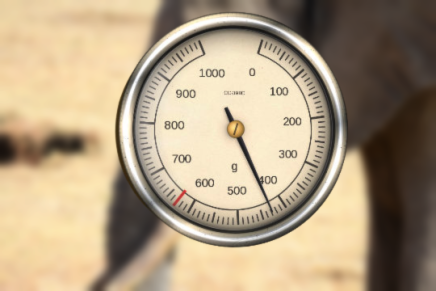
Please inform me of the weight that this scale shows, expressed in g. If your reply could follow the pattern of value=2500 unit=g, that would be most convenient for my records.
value=430 unit=g
